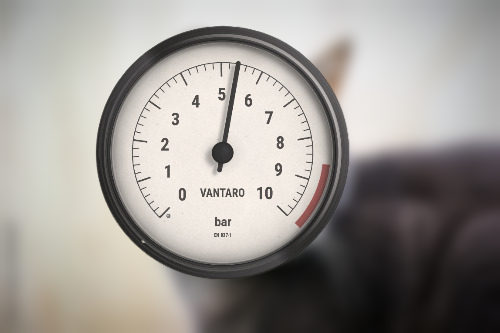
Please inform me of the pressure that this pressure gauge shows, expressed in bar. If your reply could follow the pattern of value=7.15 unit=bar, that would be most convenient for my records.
value=5.4 unit=bar
